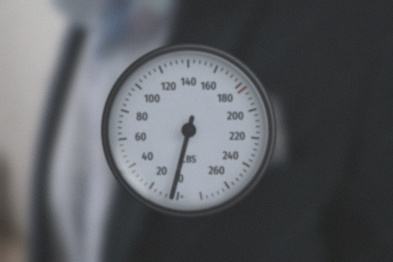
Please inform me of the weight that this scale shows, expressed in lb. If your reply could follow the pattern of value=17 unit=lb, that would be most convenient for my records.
value=4 unit=lb
